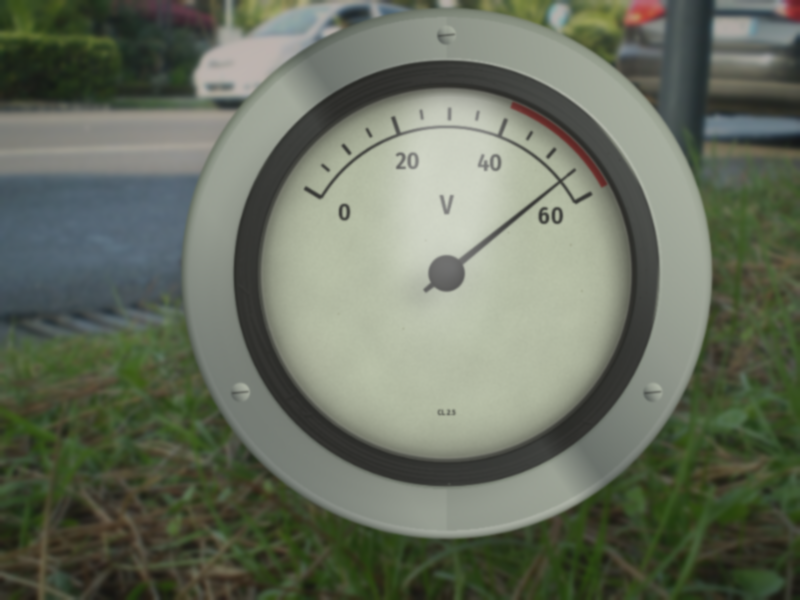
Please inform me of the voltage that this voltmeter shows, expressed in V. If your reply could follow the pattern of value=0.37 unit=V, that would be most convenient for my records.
value=55 unit=V
